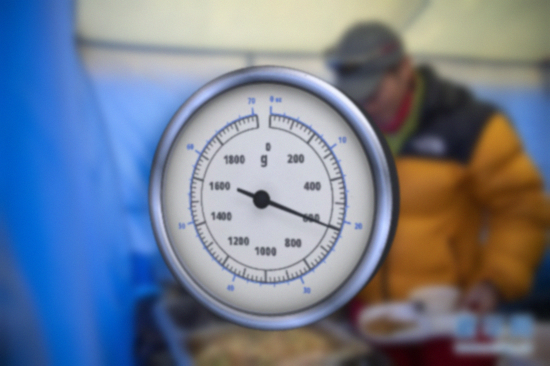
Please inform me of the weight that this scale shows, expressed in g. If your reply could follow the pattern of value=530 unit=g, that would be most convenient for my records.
value=600 unit=g
